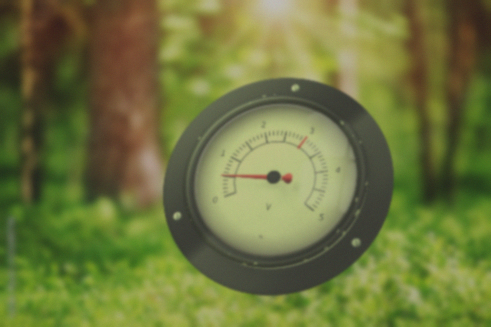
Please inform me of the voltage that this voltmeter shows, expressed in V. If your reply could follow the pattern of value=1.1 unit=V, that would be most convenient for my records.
value=0.5 unit=V
